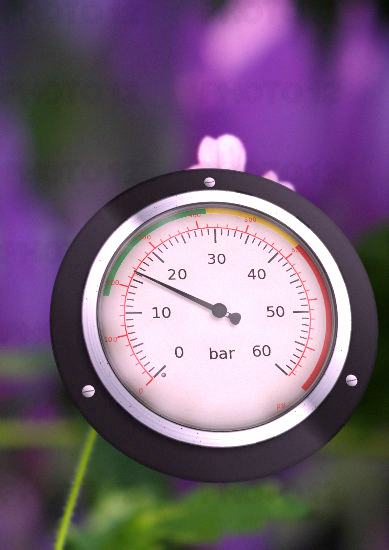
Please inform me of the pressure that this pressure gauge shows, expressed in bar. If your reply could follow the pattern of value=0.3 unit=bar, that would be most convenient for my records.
value=16 unit=bar
